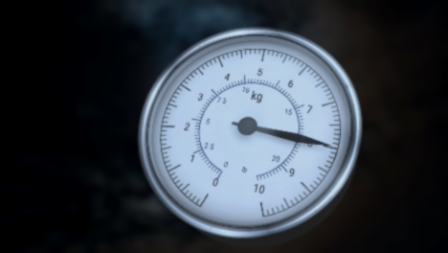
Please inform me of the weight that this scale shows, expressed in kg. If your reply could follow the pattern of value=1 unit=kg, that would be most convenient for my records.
value=8 unit=kg
